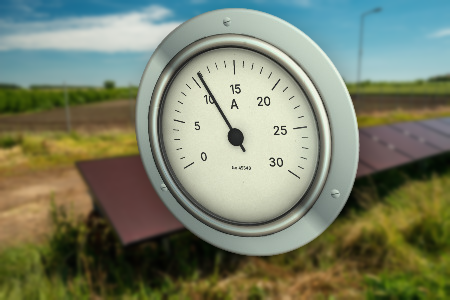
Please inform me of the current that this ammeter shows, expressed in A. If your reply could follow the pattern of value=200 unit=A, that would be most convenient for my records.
value=11 unit=A
